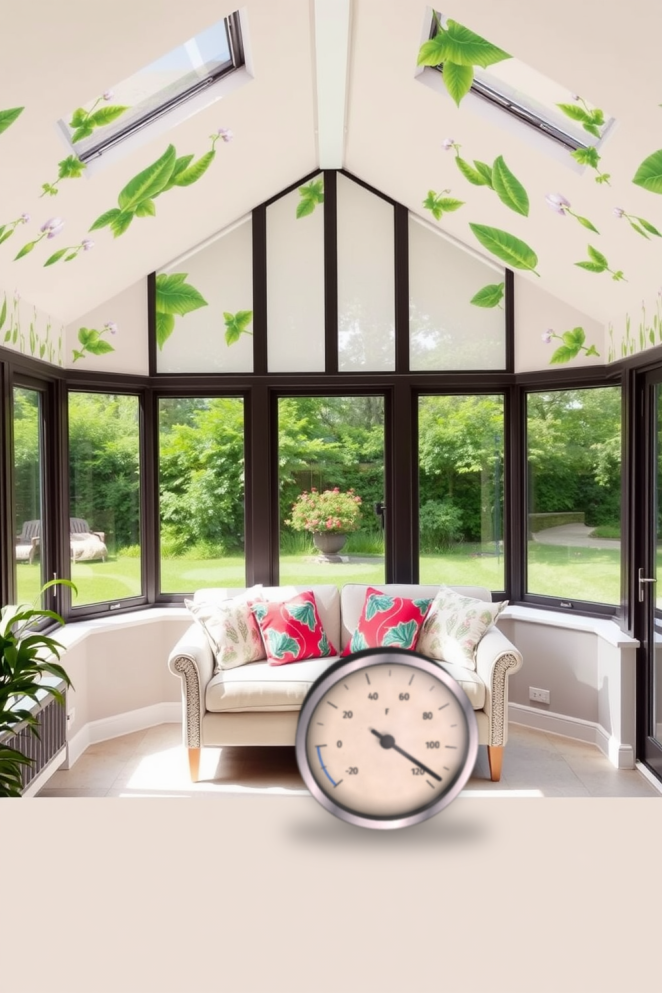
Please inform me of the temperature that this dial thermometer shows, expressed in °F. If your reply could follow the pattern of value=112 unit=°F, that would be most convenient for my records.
value=115 unit=°F
